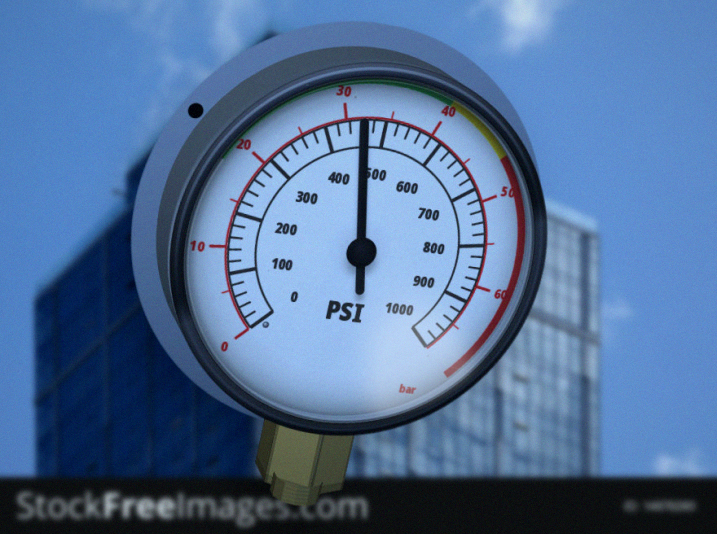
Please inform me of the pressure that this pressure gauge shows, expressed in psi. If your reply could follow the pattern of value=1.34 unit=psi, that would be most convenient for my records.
value=460 unit=psi
